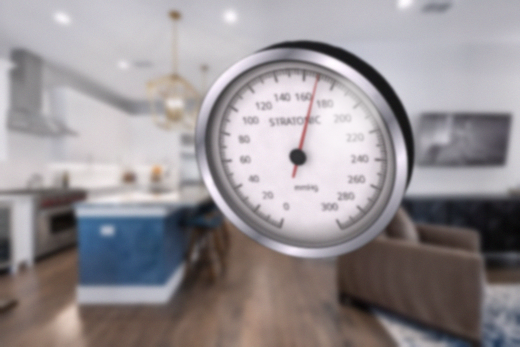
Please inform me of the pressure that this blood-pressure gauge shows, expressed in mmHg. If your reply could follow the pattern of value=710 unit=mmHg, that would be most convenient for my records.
value=170 unit=mmHg
